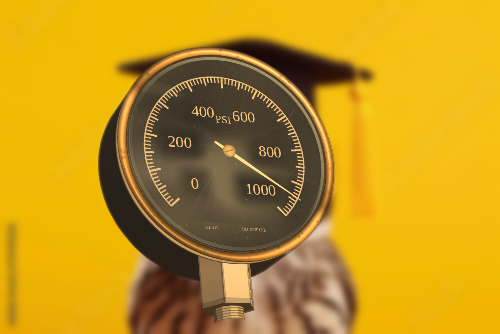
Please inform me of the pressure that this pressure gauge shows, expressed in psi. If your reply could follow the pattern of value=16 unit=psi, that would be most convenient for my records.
value=950 unit=psi
